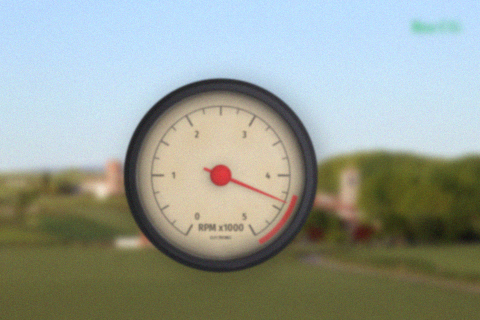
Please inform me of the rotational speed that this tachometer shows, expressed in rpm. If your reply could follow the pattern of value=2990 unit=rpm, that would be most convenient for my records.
value=4375 unit=rpm
